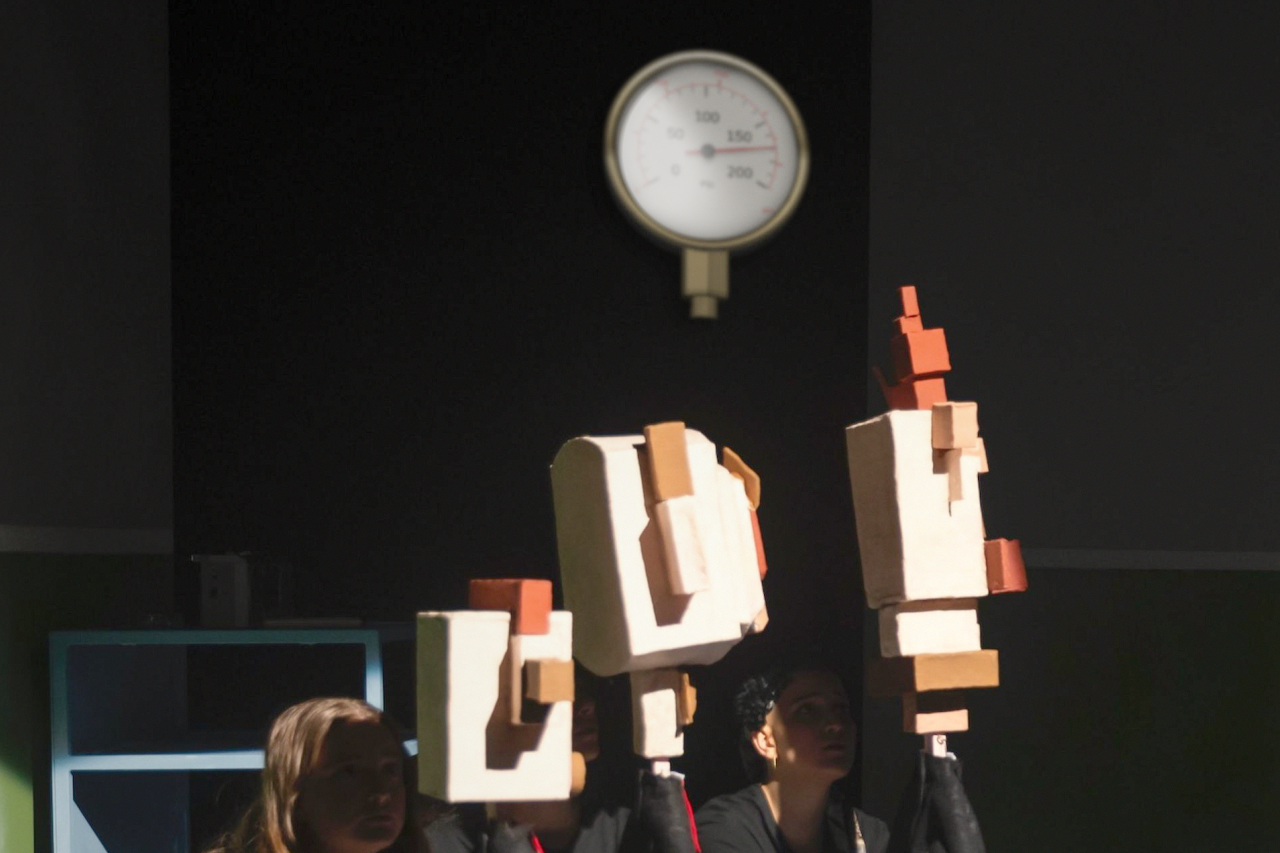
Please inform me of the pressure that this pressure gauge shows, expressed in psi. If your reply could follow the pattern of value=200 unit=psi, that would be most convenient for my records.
value=170 unit=psi
